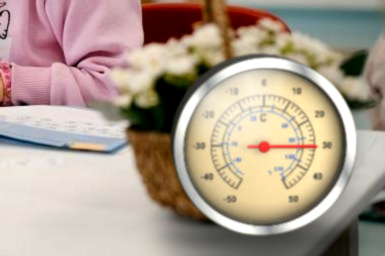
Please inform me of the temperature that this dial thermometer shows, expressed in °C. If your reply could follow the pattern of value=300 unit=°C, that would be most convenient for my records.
value=30 unit=°C
